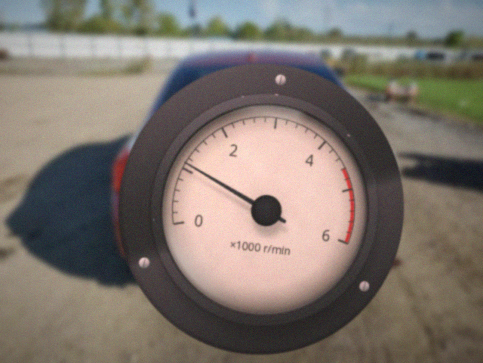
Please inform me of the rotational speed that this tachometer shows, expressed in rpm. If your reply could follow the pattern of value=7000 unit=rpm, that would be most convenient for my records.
value=1100 unit=rpm
